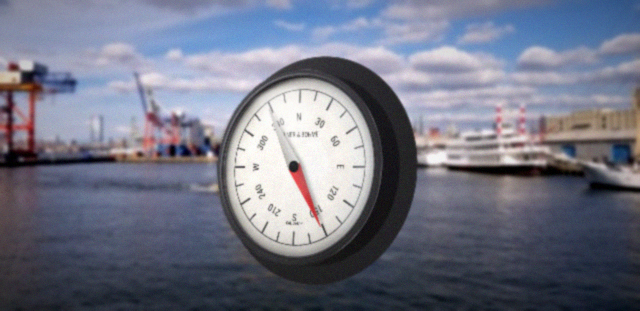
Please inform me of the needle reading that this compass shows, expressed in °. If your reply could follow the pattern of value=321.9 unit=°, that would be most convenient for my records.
value=150 unit=°
